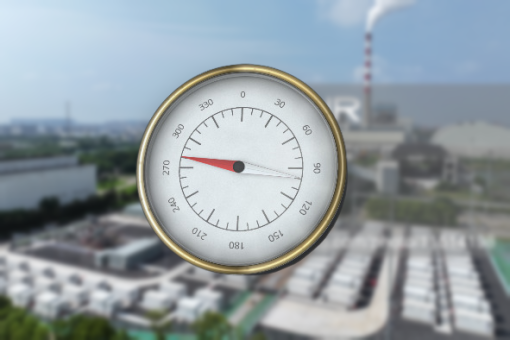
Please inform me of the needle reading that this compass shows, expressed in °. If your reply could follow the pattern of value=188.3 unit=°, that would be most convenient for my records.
value=280 unit=°
